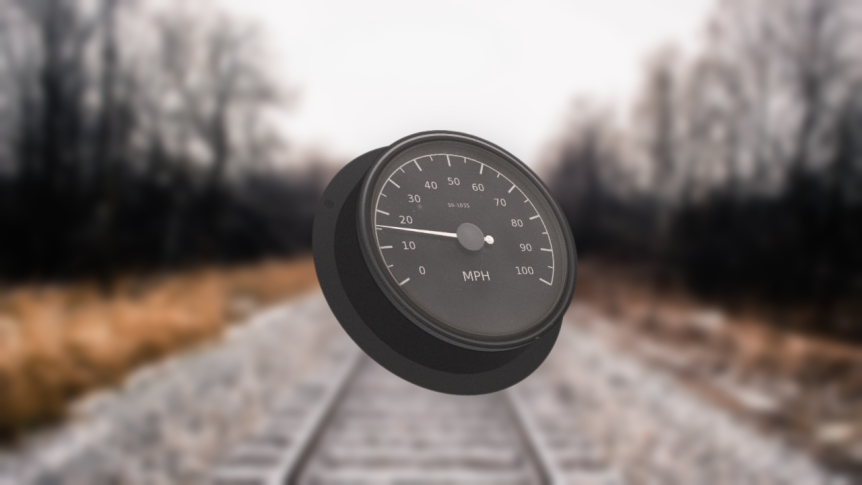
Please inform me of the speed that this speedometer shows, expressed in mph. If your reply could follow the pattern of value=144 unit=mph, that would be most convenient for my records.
value=15 unit=mph
